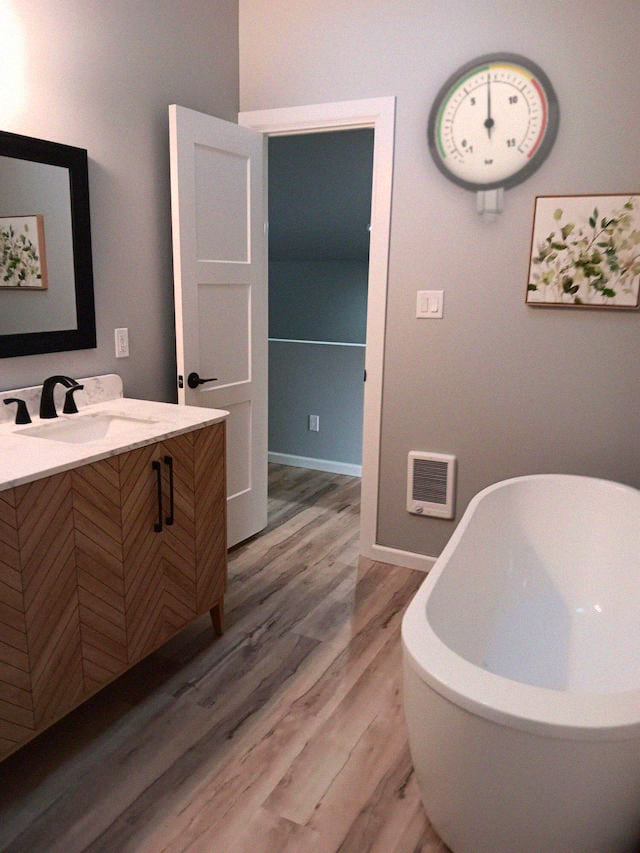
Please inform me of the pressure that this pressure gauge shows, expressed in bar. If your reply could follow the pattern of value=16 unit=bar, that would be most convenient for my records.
value=7 unit=bar
